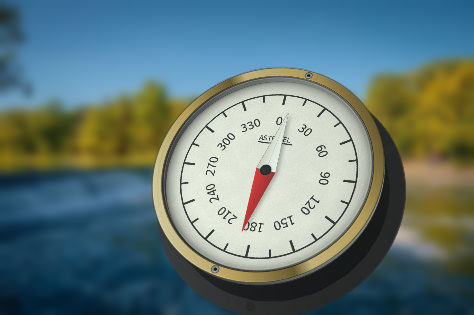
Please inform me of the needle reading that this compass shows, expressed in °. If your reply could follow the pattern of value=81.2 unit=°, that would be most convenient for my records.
value=187.5 unit=°
